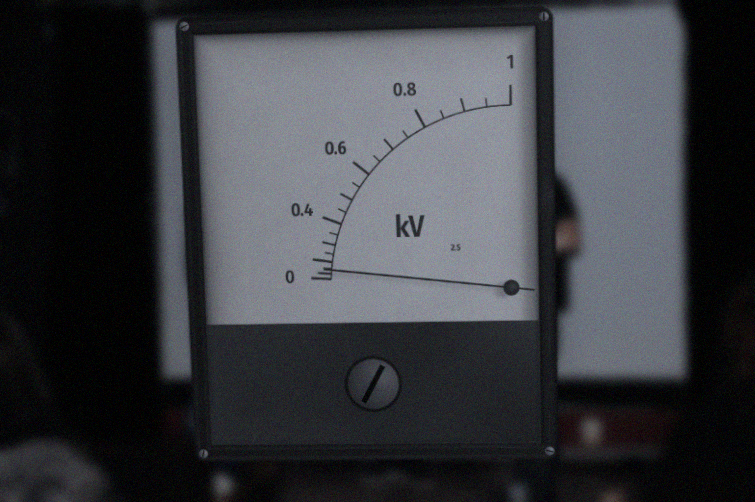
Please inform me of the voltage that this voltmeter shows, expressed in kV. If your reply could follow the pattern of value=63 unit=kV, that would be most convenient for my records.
value=0.15 unit=kV
